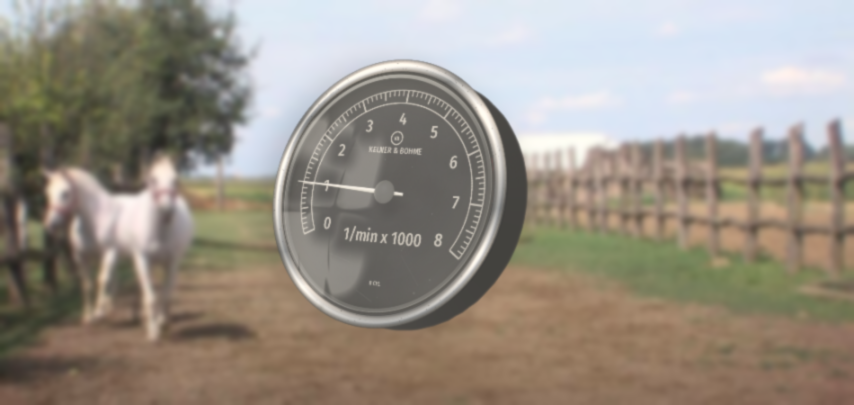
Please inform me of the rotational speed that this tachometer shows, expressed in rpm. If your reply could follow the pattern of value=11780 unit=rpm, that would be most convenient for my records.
value=1000 unit=rpm
